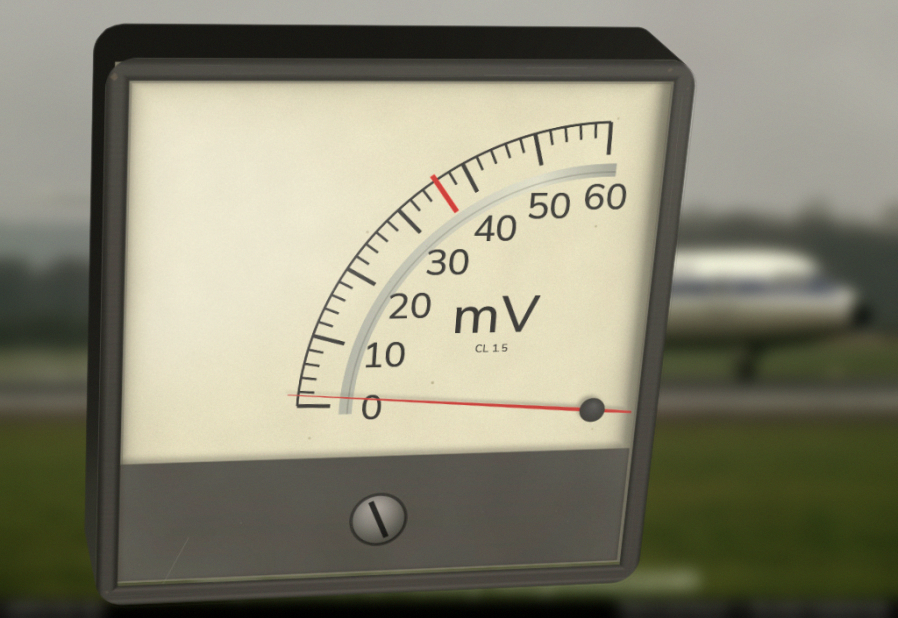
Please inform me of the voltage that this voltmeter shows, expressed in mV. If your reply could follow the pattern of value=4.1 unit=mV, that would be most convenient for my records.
value=2 unit=mV
